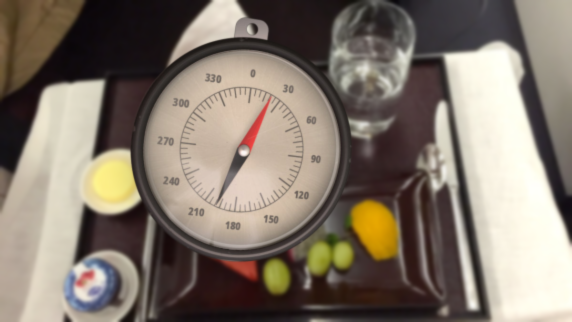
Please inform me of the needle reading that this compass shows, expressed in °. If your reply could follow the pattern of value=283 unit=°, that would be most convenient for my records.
value=20 unit=°
